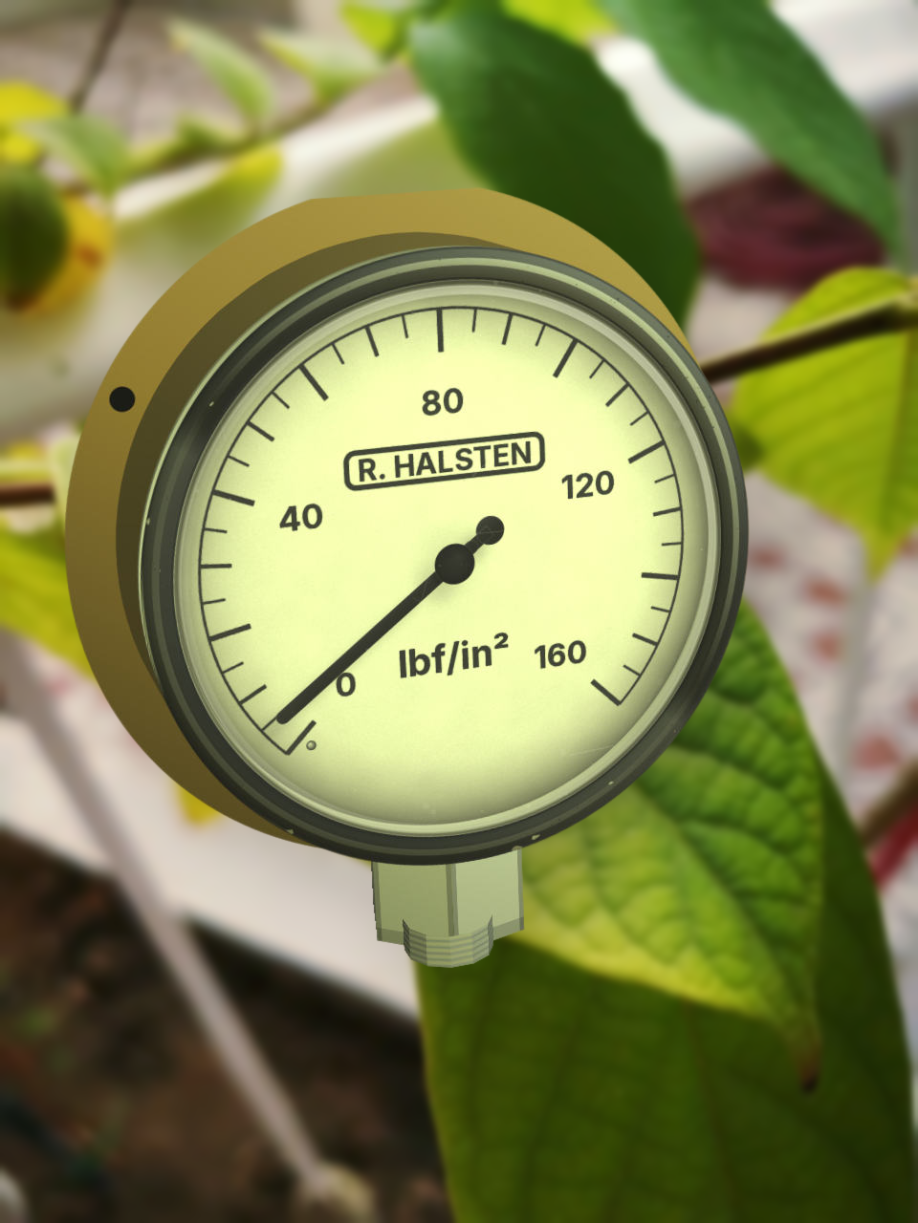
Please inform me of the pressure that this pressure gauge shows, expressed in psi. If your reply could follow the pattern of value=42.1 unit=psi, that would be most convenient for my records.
value=5 unit=psi
